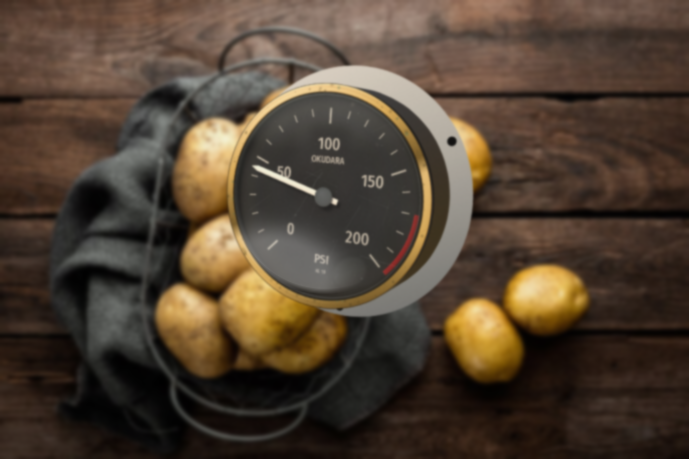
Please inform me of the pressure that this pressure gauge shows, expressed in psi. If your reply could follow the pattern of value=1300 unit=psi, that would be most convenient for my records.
value=45 unit=psi
